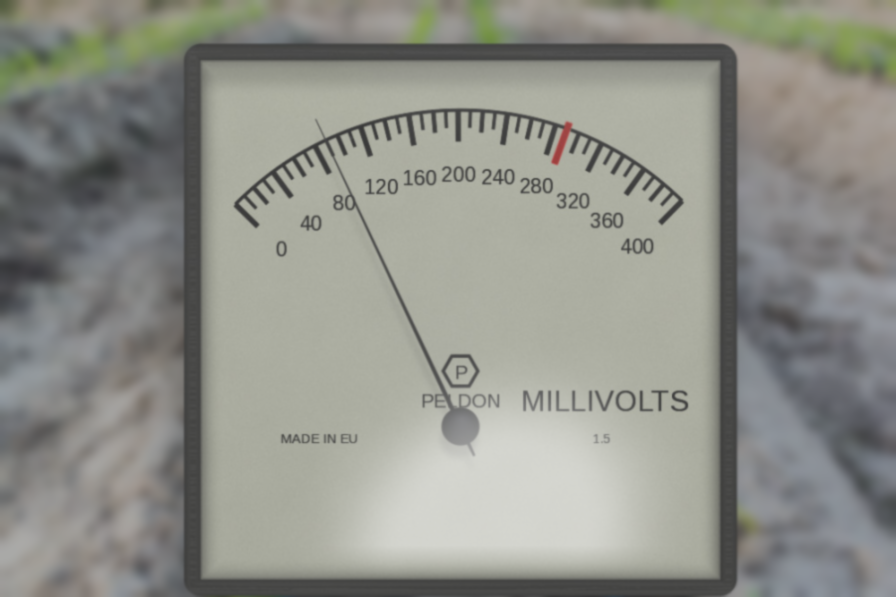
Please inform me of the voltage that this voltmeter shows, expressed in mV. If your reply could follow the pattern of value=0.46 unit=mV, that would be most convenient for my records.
value=90 unit=mV
